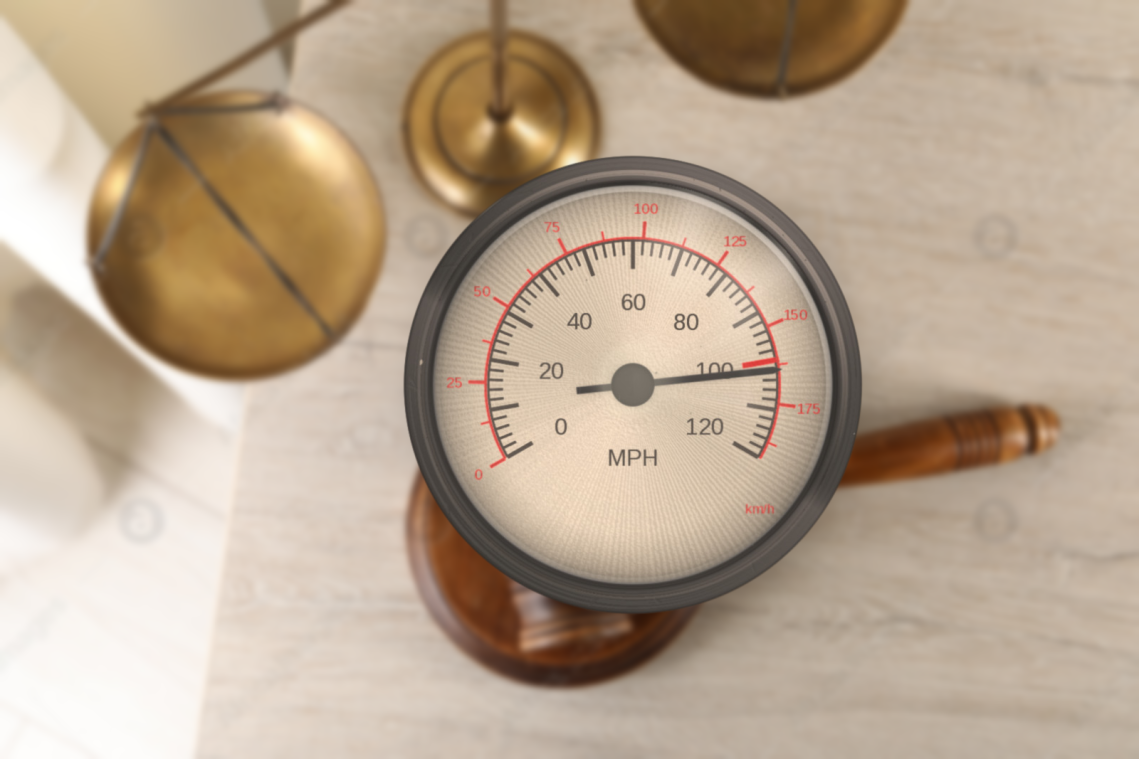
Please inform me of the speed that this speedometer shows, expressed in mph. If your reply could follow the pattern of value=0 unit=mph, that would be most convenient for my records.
value=102 unit=mph
